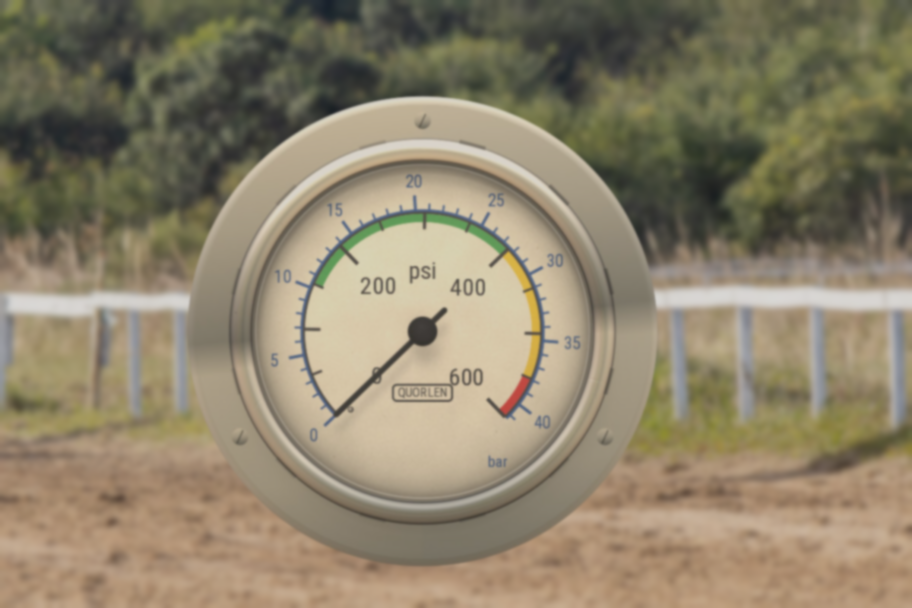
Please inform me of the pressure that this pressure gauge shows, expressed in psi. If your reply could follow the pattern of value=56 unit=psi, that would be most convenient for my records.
value=0 unit=psi
